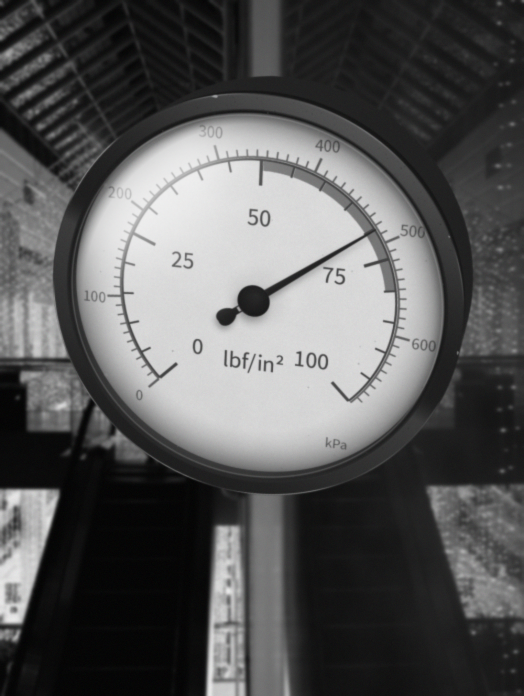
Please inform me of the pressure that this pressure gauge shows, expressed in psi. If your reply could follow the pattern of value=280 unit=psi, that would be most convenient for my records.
value=70 unit=psi
